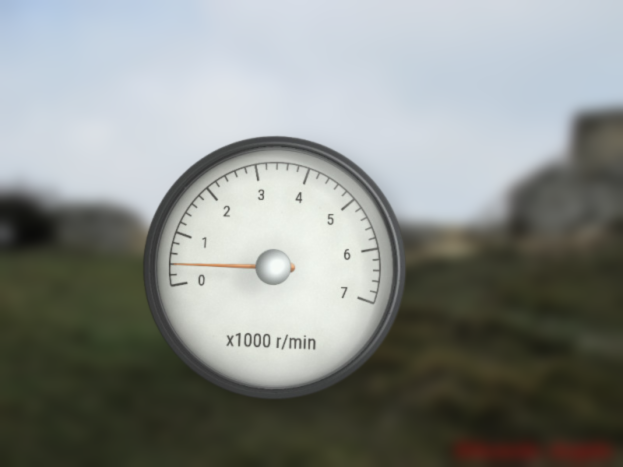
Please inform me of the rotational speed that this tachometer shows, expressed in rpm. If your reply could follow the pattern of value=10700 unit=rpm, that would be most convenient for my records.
value=400 unit=rpm
